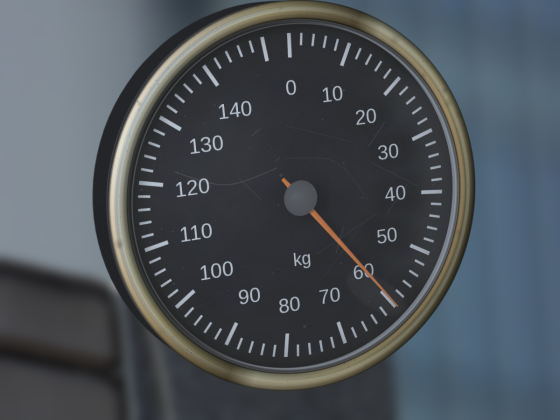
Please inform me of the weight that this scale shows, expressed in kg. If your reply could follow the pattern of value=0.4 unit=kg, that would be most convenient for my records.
value=60 unit=kg
